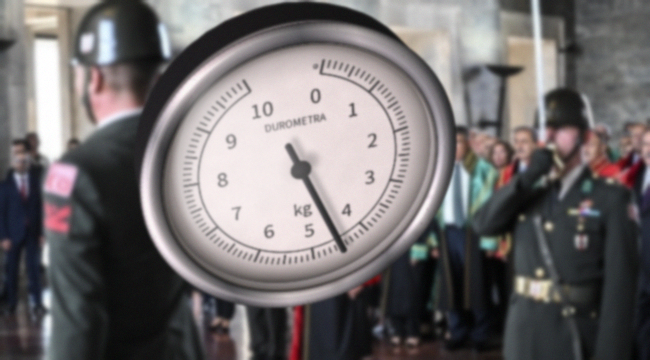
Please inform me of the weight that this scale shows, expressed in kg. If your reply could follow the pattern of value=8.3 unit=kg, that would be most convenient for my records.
value=4.5 unit=kg
